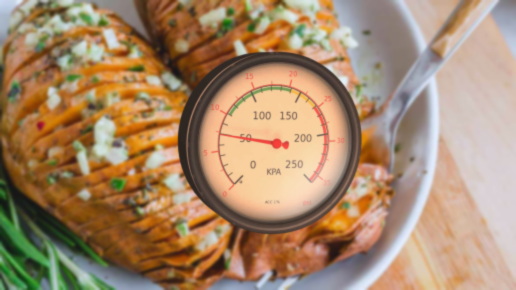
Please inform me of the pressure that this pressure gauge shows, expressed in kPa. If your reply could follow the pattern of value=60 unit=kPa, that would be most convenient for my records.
value=50 unit=kPa
